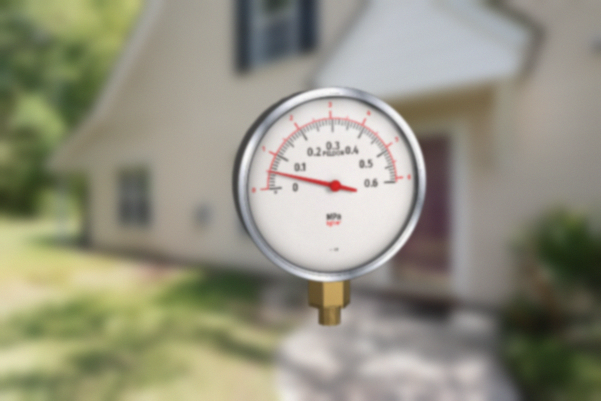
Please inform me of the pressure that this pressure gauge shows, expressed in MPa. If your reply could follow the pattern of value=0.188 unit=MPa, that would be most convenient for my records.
value=0.05 unit=MPa
